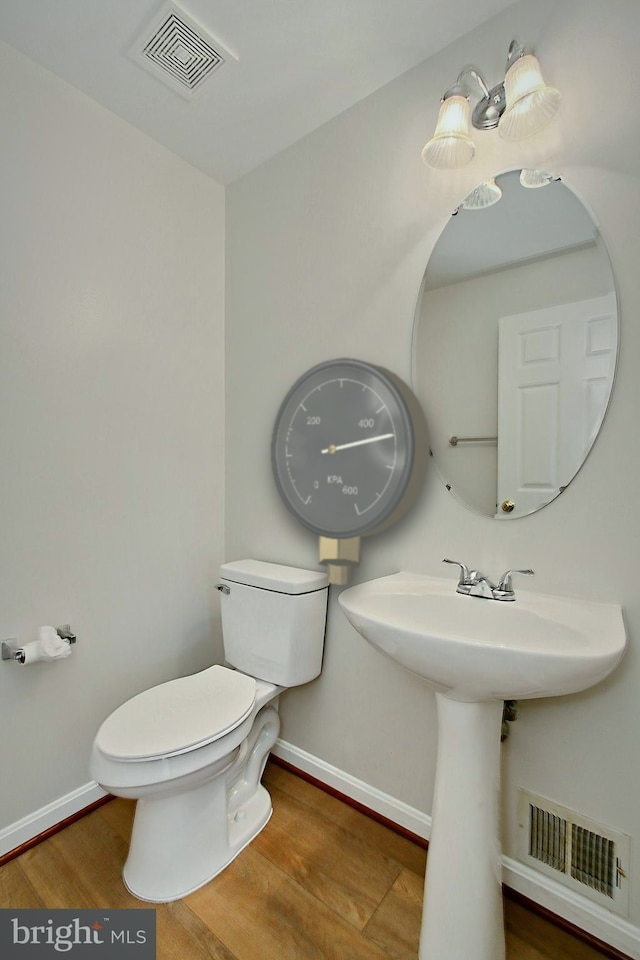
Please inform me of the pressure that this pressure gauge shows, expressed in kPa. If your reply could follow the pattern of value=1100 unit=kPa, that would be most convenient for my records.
value=450 unit=kPa
